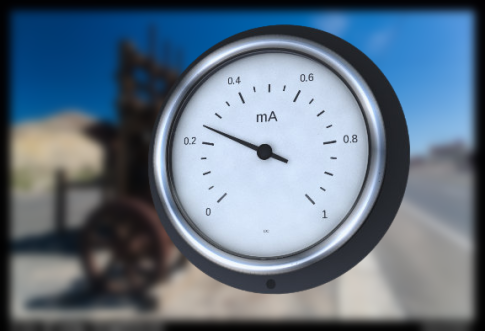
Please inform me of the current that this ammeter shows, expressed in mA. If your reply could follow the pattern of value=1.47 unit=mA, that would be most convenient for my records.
value=0.25 unit=mA
